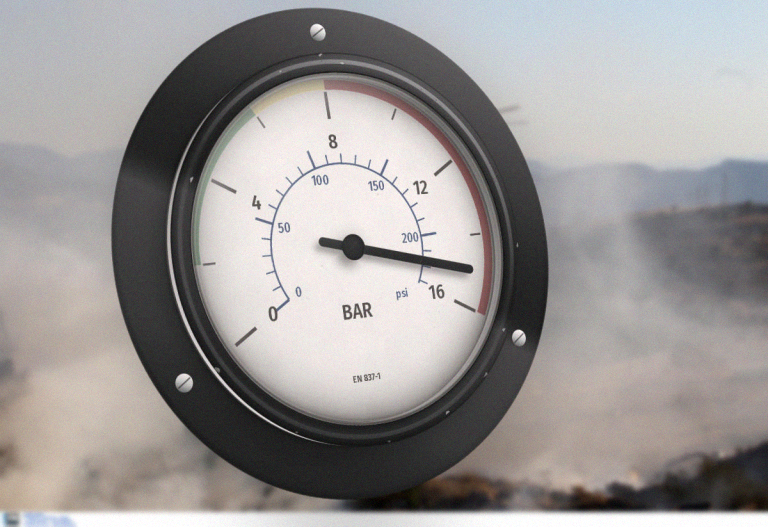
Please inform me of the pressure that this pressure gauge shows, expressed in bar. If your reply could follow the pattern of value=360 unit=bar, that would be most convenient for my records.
value=15 unit=bar
